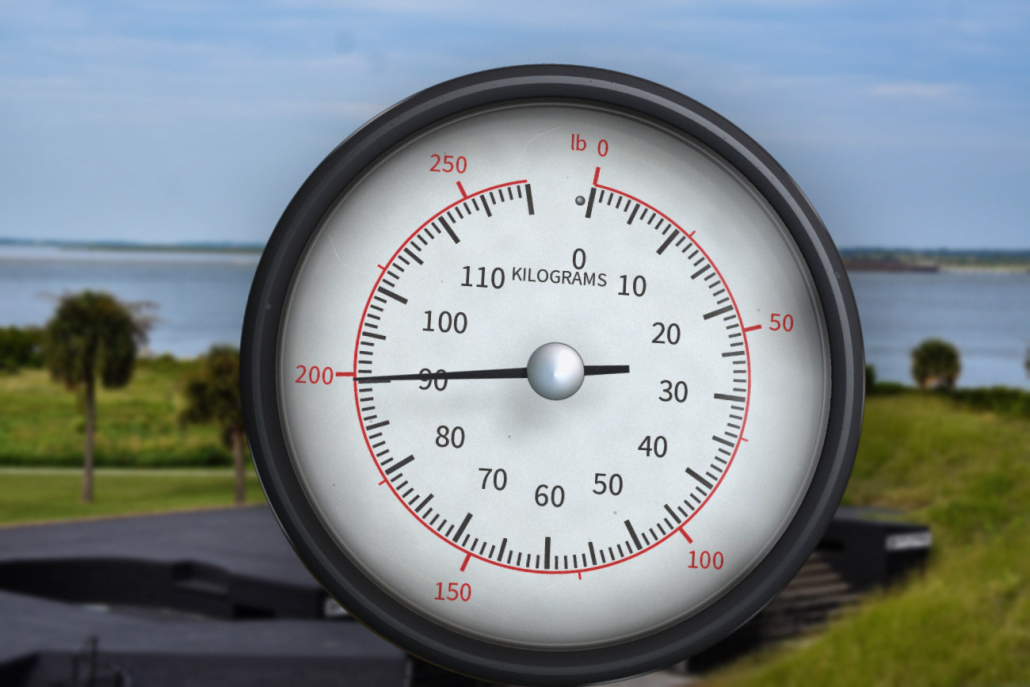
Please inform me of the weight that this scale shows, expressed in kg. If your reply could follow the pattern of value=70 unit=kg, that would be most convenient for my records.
value=90 unit=kg
